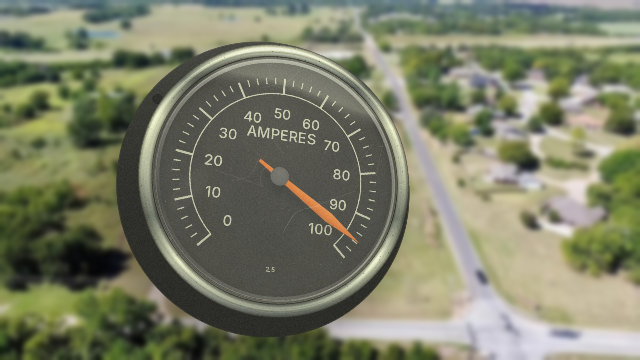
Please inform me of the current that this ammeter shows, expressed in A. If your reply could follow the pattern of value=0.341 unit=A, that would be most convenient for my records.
value=96 unit=A
